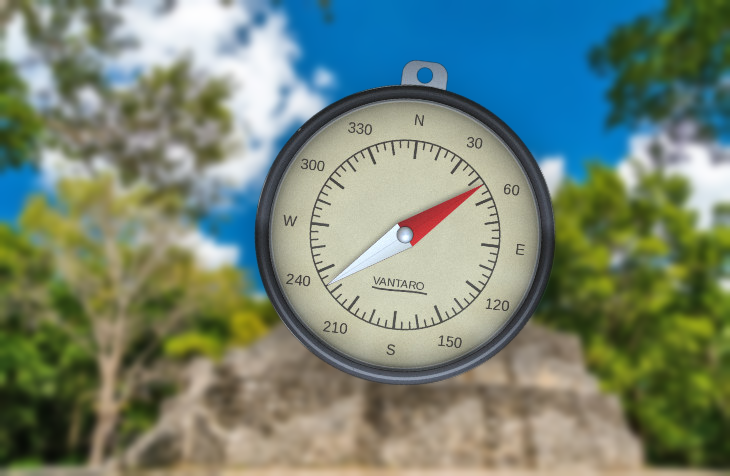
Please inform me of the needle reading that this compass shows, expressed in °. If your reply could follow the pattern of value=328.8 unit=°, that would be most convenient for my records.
value=50 unit=°
